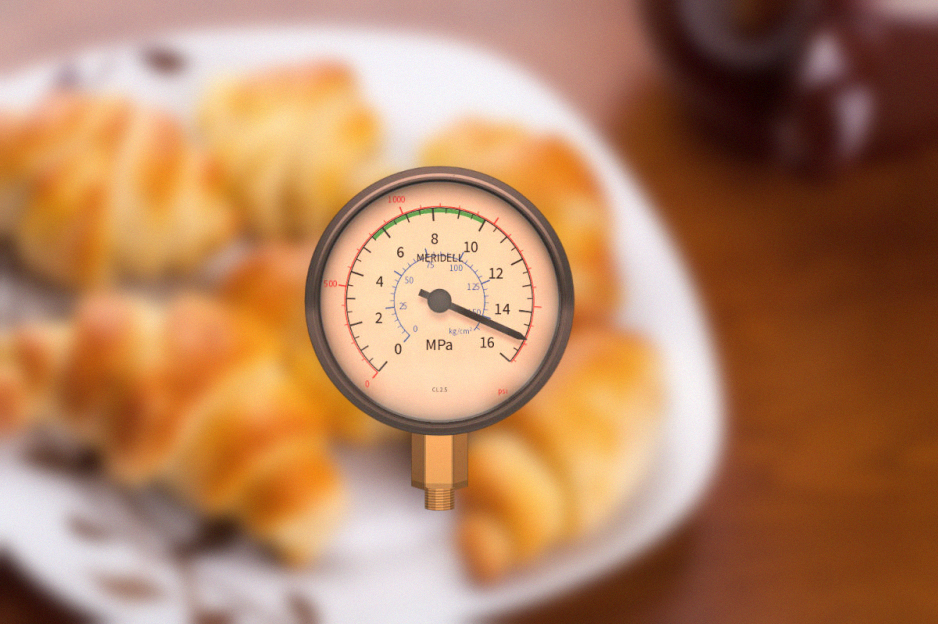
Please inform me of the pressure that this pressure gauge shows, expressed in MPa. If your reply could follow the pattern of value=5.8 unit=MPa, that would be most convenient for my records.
value=15 unit=MPa
